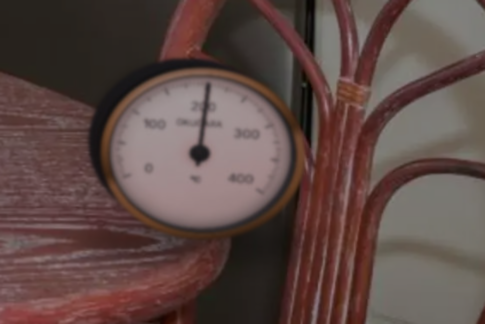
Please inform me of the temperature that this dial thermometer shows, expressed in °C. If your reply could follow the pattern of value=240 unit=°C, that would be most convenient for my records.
value=200 unit=°C
